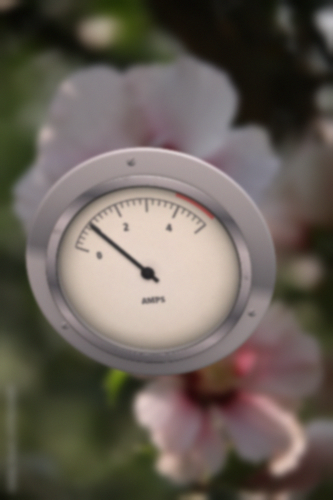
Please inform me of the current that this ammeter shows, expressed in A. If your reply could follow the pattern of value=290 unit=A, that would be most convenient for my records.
value=1 unit=A
